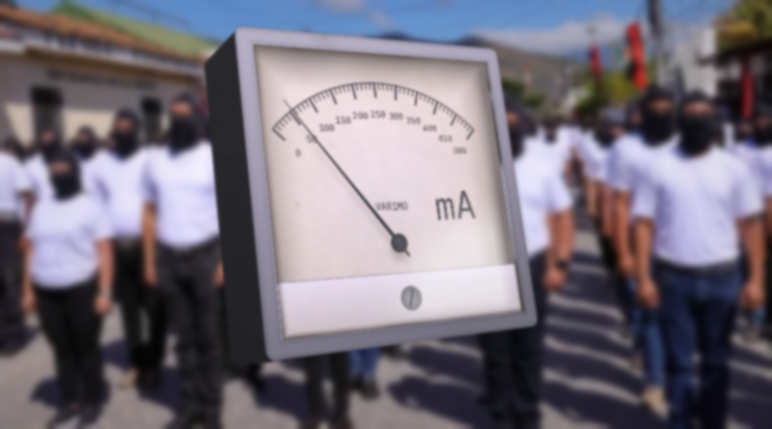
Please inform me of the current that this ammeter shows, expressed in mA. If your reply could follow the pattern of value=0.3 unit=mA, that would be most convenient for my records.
value=50 unit=mA
